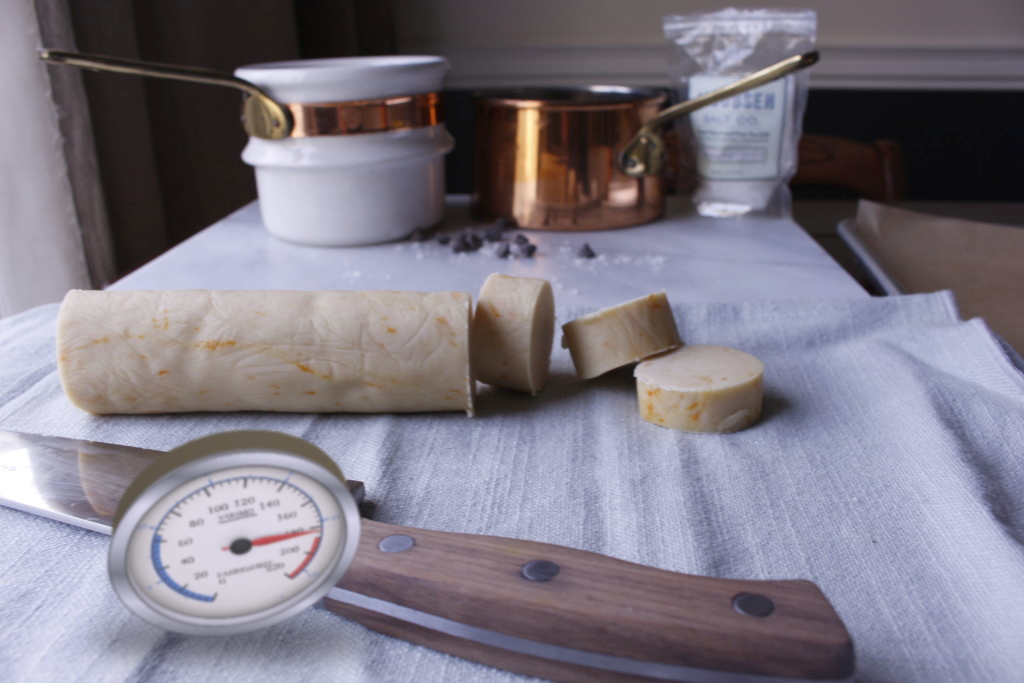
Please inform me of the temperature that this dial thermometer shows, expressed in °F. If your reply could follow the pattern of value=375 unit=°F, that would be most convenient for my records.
value=180 unit=°F
